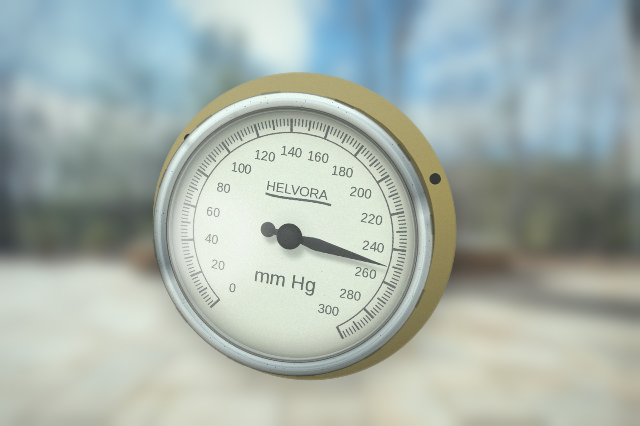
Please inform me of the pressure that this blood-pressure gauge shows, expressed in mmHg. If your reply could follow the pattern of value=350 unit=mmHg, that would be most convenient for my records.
value=250 unit=mmHg
